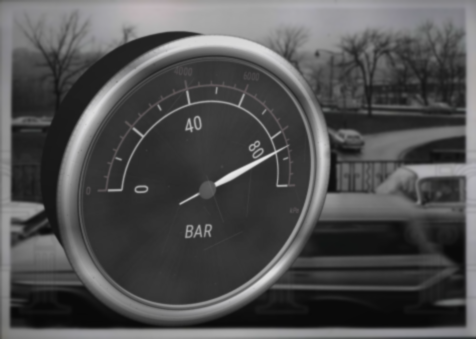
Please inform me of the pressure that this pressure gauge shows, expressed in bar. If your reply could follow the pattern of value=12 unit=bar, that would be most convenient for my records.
value=85 unit=bar
